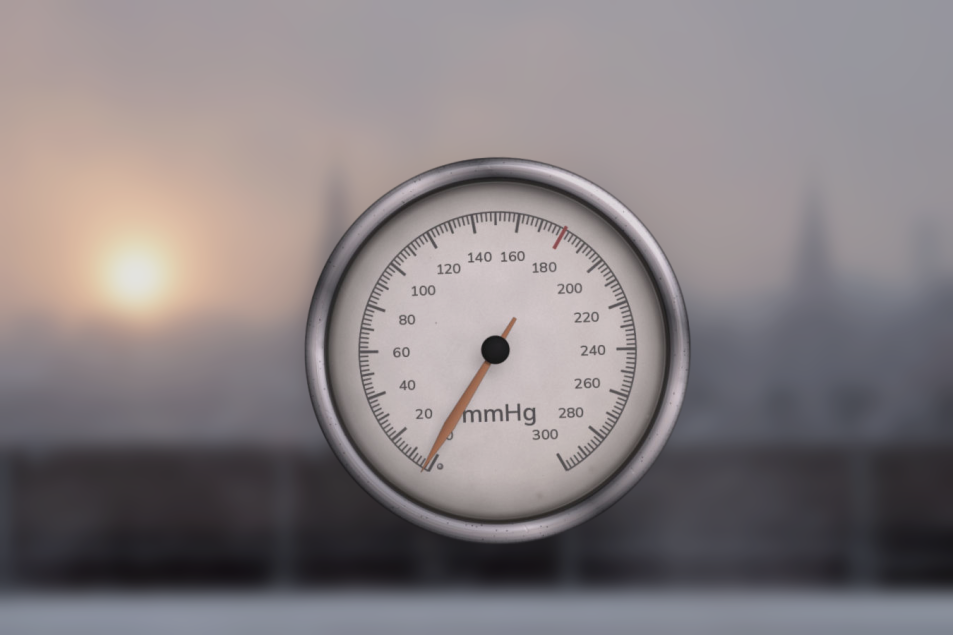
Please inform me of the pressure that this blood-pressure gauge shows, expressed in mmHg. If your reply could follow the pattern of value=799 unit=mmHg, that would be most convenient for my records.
value=2 unit=mmHg
